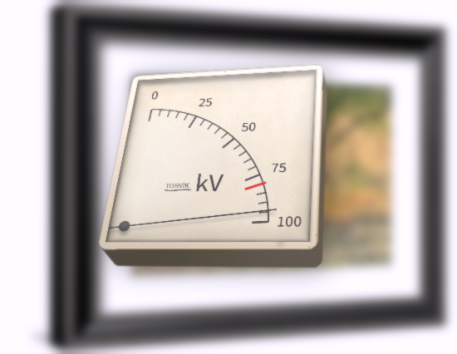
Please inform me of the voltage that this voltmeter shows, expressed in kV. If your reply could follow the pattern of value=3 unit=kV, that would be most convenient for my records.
value=95 unit=kV
